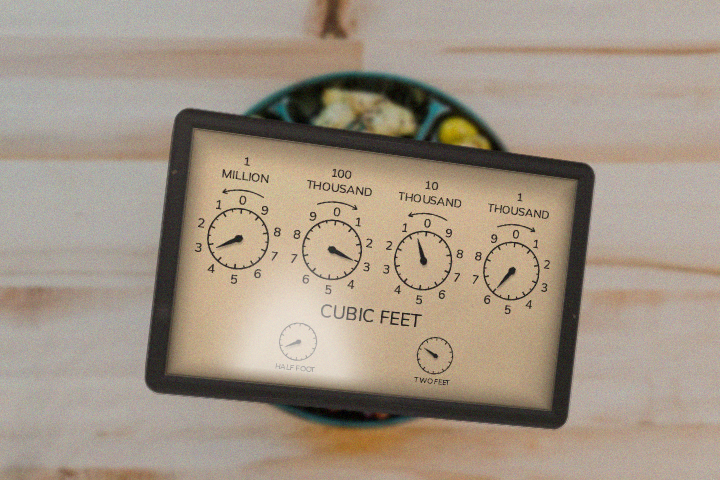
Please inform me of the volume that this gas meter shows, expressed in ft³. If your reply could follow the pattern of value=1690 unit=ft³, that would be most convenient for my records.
value=330600 unit=ft³
